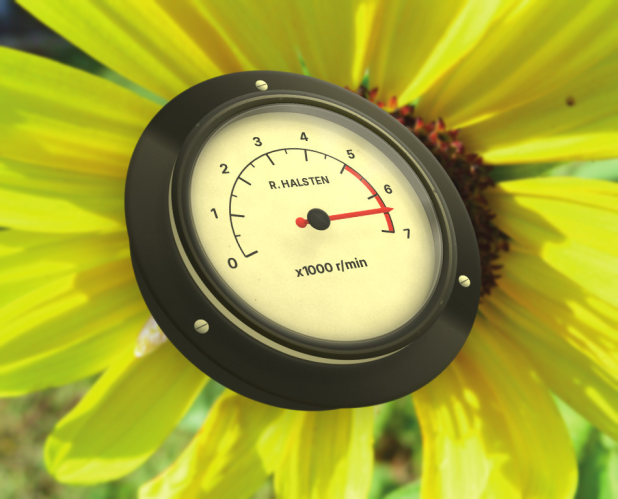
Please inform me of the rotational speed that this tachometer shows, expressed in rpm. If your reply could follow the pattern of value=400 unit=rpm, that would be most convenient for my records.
value=6500 unit=rpm
